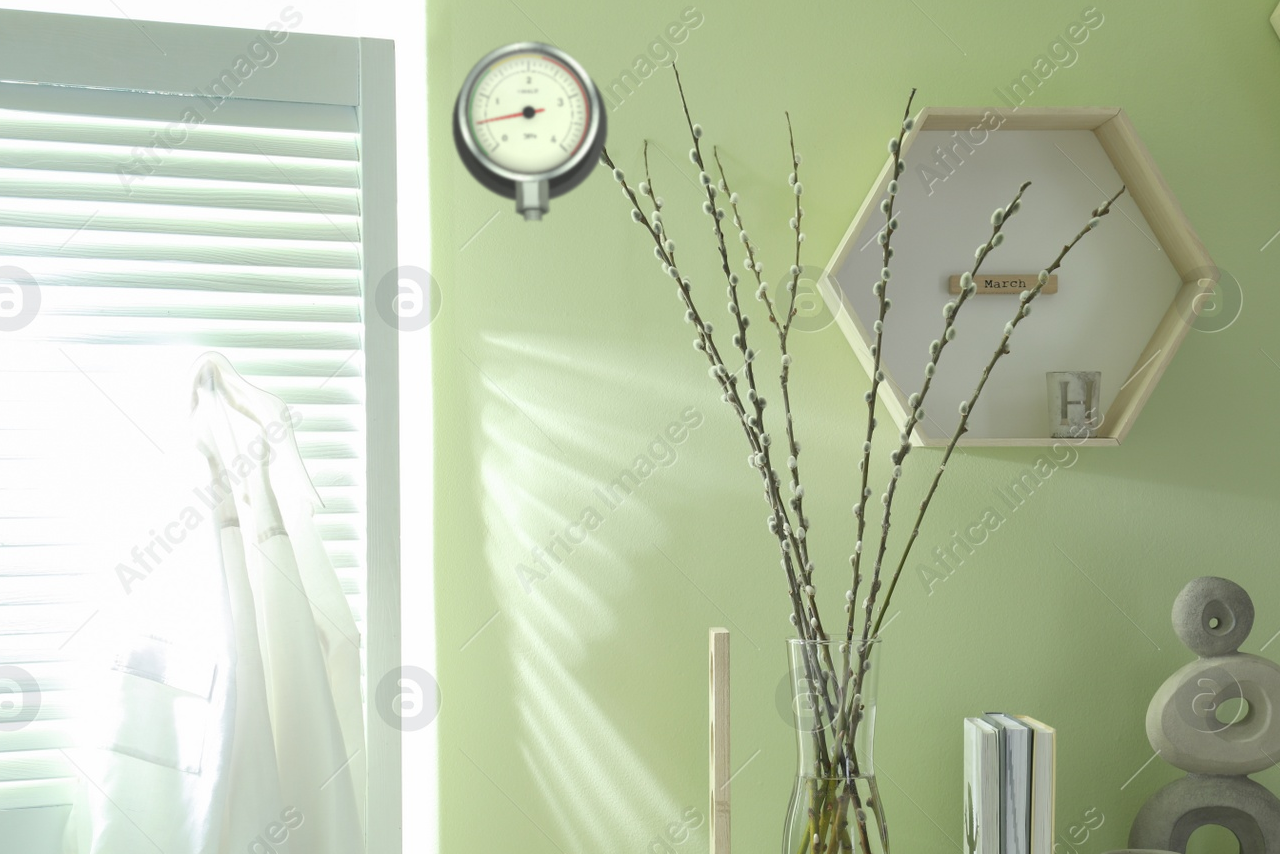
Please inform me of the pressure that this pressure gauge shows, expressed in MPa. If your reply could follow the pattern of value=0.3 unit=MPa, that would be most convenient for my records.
value=0.5 unit=MPa
